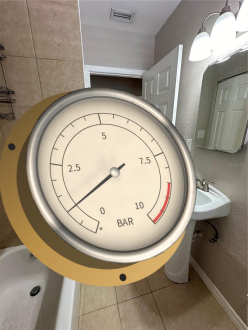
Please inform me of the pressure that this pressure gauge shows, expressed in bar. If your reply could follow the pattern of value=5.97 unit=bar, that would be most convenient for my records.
value=1 unit=bar
